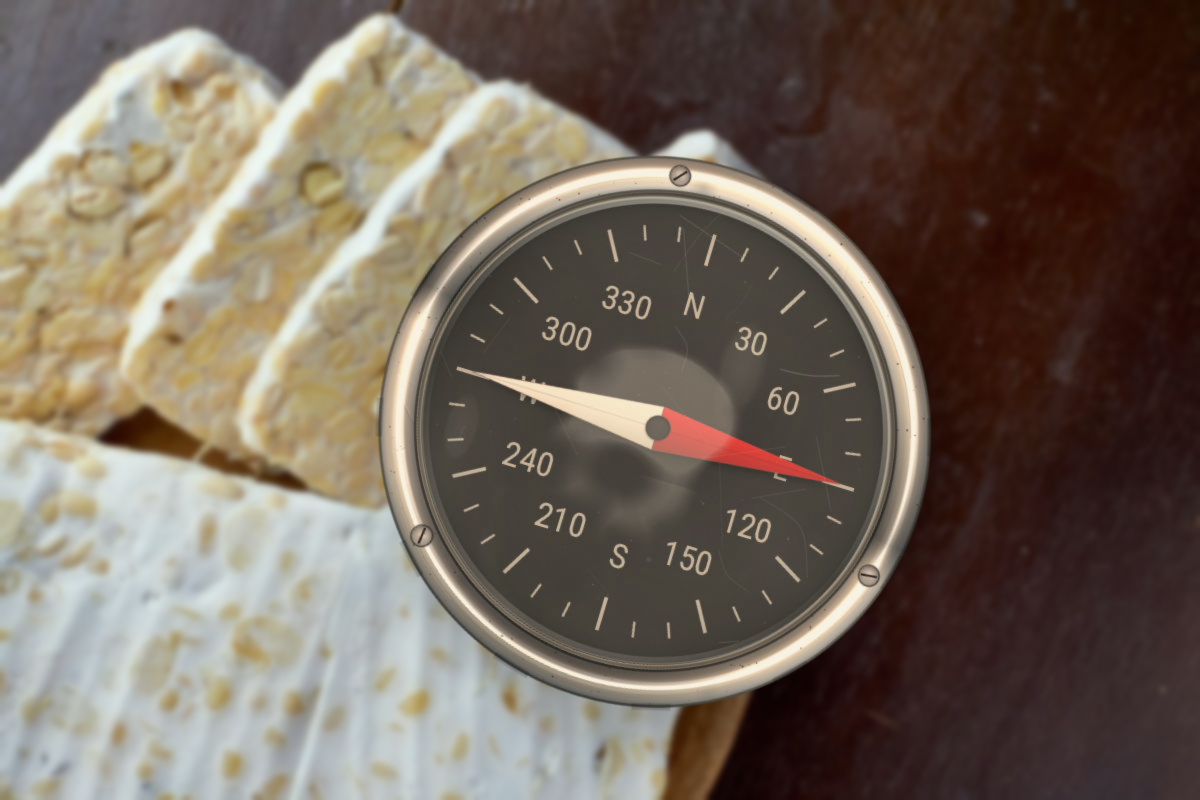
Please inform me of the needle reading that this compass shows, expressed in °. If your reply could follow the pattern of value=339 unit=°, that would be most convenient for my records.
value=90 unit=°
